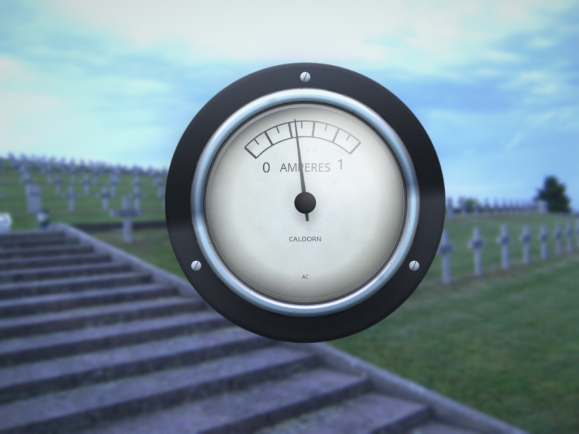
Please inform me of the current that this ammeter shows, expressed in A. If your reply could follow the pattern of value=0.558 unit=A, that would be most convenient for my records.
value=0.45 unit=A
